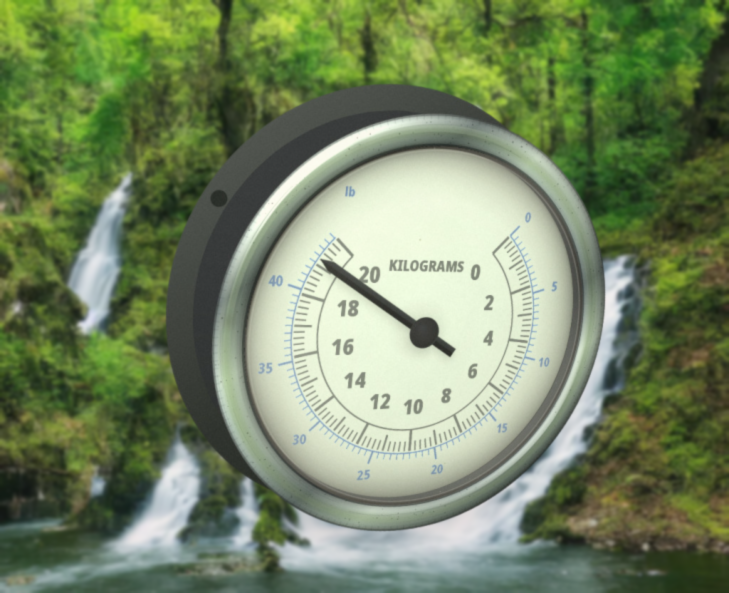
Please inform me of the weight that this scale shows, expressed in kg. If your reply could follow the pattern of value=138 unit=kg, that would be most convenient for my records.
value=19.2 unit=kg
